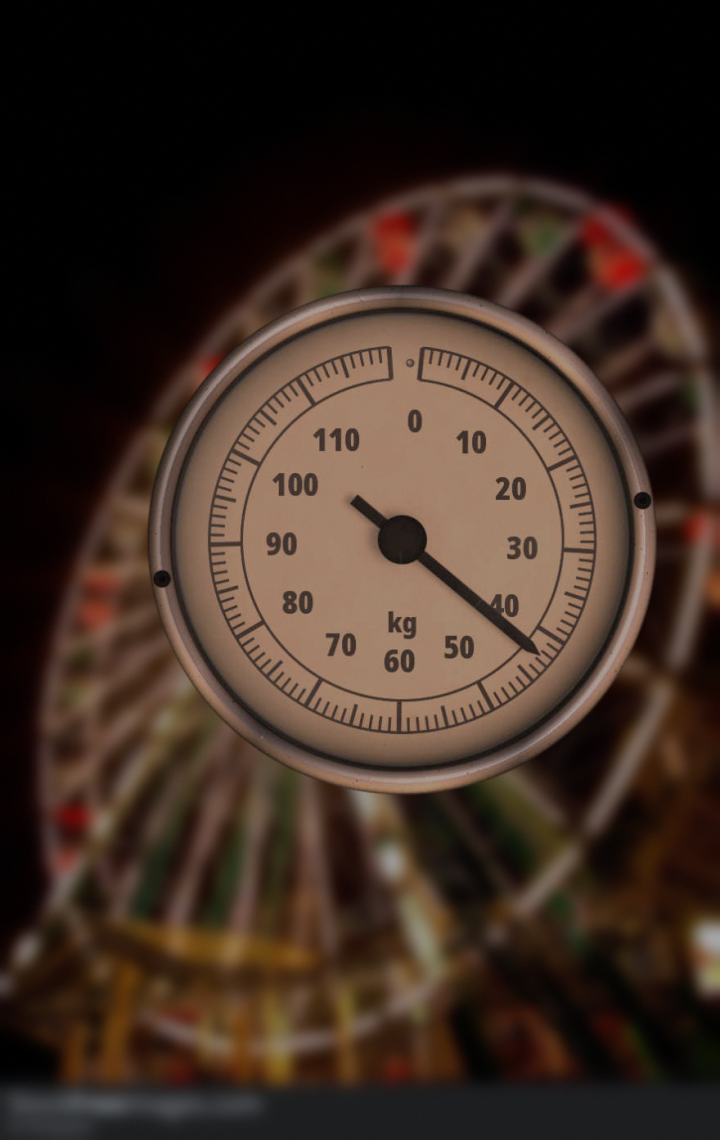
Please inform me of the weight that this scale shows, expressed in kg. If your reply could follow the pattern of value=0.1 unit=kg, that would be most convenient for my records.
value=42.5 unit=kg
